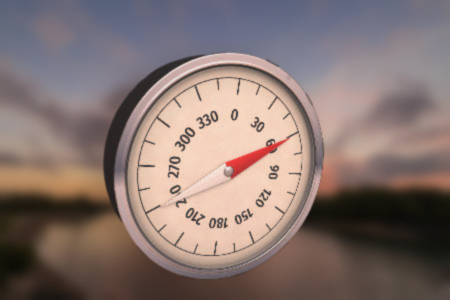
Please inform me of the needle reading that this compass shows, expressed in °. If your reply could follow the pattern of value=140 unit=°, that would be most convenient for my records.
value=60 unit=°
